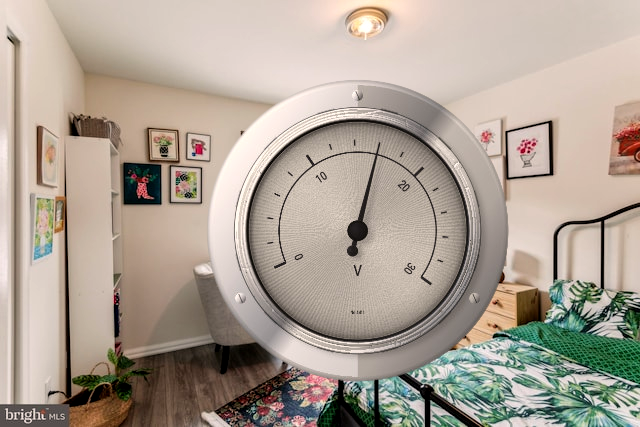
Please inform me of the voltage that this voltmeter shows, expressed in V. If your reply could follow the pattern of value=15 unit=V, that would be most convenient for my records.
value=16 unit=V
